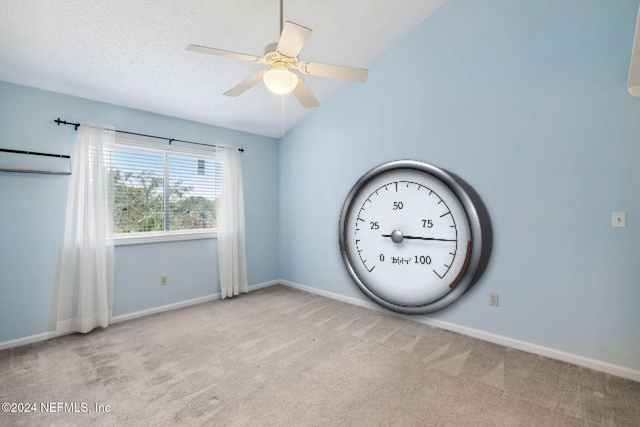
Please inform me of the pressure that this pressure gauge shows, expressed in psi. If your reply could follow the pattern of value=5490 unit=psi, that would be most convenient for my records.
value=85 unit=psi
